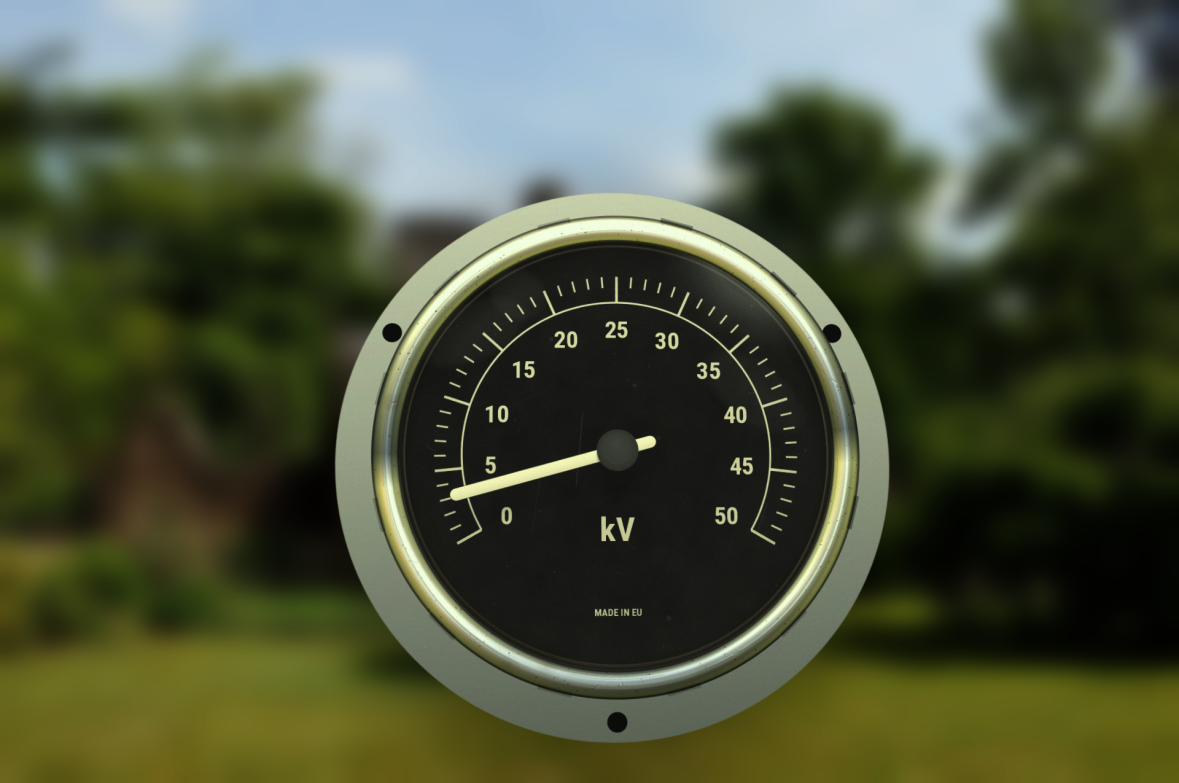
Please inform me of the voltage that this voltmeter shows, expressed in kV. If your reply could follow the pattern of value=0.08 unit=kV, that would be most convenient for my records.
value=3 unit=kV
